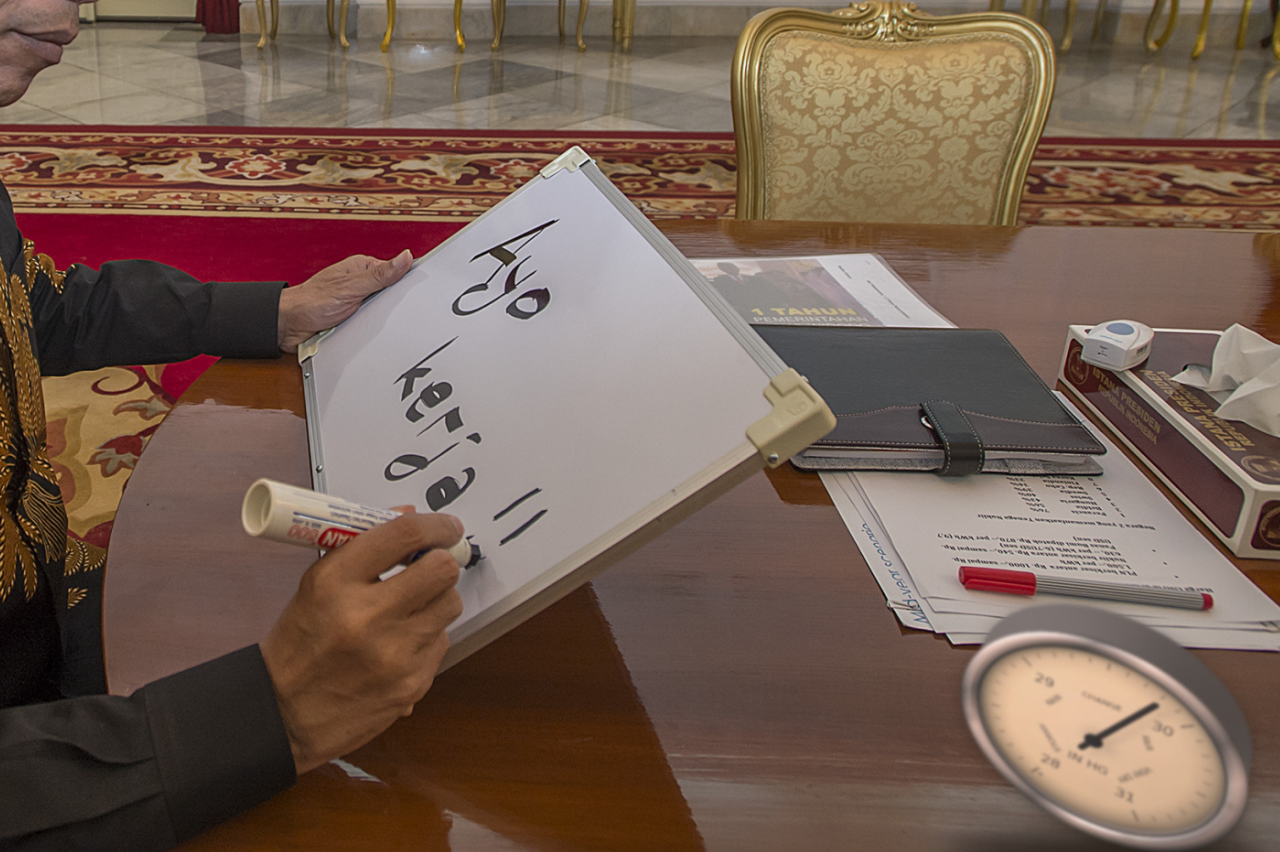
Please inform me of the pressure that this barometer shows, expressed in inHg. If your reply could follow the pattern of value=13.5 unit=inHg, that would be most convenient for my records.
value=29.8 unit=inHg
